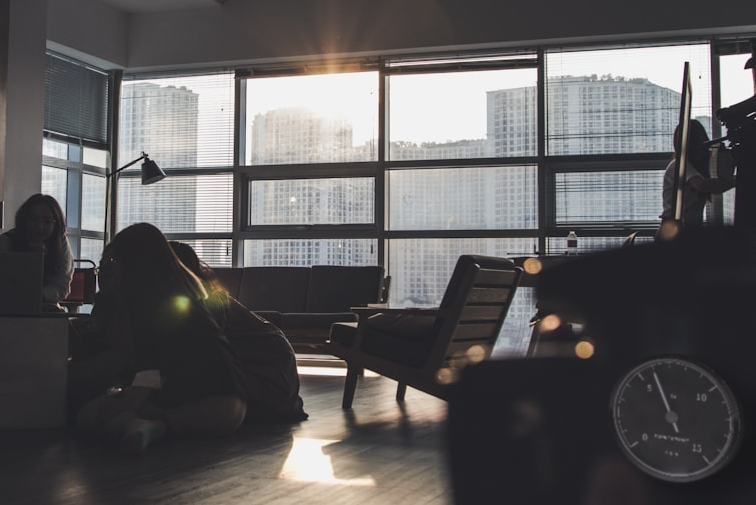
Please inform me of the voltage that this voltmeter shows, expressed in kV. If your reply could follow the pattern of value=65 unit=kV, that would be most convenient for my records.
value=6 unit=kV
